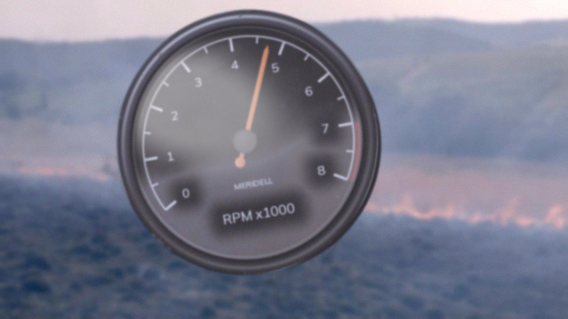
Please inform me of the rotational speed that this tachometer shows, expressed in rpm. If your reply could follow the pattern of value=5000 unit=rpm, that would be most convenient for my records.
value=4750 unit=rpm
